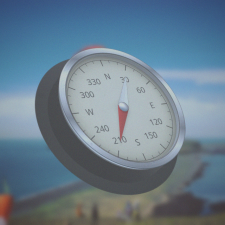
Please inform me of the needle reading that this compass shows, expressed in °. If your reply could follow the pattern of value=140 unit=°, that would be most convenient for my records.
value=210 unit=°
